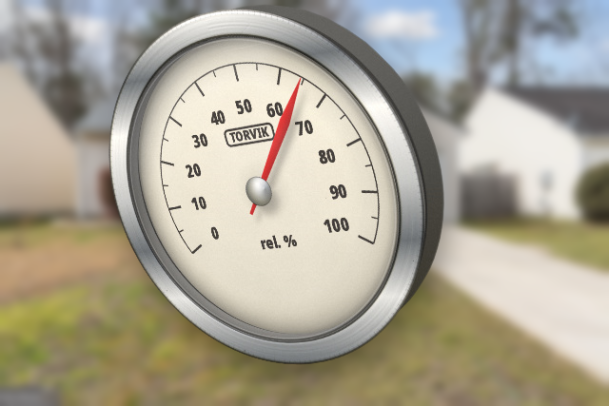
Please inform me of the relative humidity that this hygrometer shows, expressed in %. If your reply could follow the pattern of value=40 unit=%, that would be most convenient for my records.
value=65 unit=%
